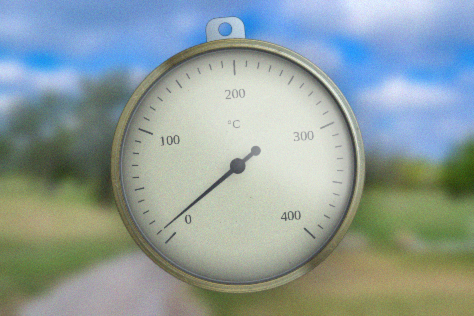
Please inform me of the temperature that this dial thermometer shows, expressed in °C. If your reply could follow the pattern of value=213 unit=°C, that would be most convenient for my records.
value=10 unit=°C
